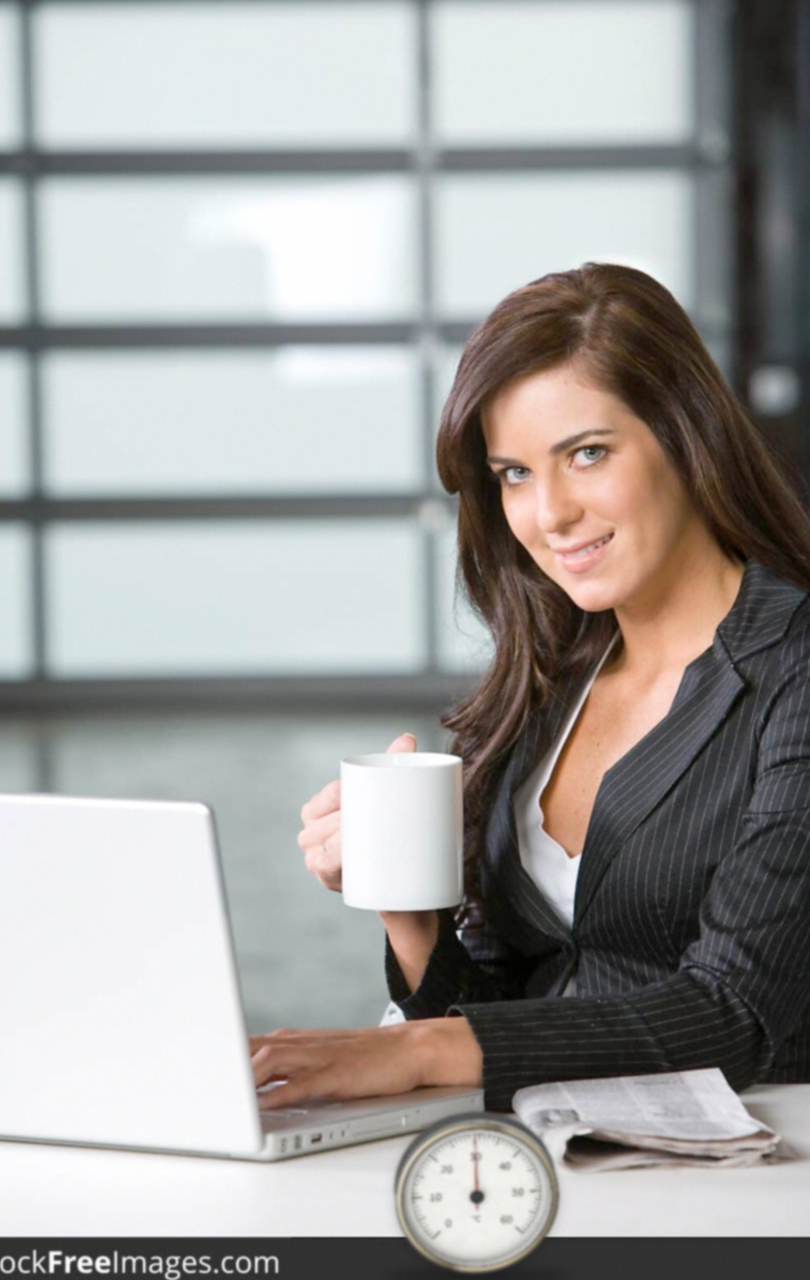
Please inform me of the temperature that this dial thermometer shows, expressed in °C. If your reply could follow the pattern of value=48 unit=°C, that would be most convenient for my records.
value=30 unit=°C
